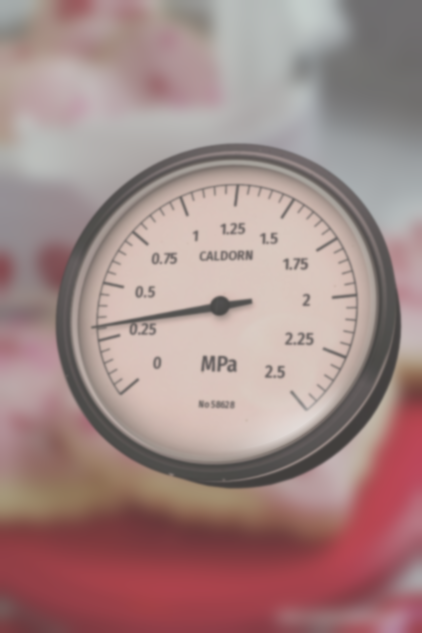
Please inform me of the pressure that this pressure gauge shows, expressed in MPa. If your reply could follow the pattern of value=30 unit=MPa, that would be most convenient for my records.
value=0.3 unit=MPa
